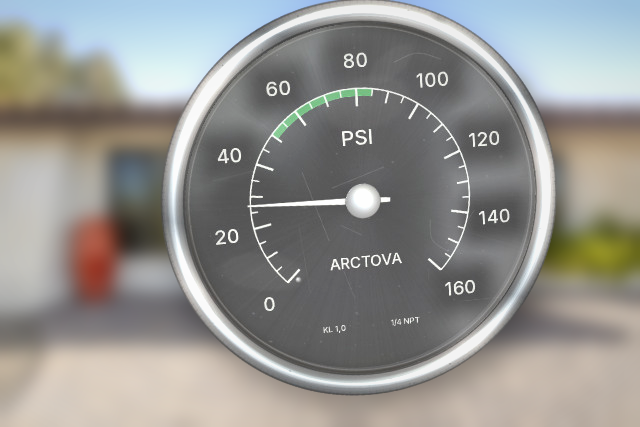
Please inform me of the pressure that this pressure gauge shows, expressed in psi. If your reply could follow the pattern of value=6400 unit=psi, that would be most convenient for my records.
value=27.5 unit=psi
